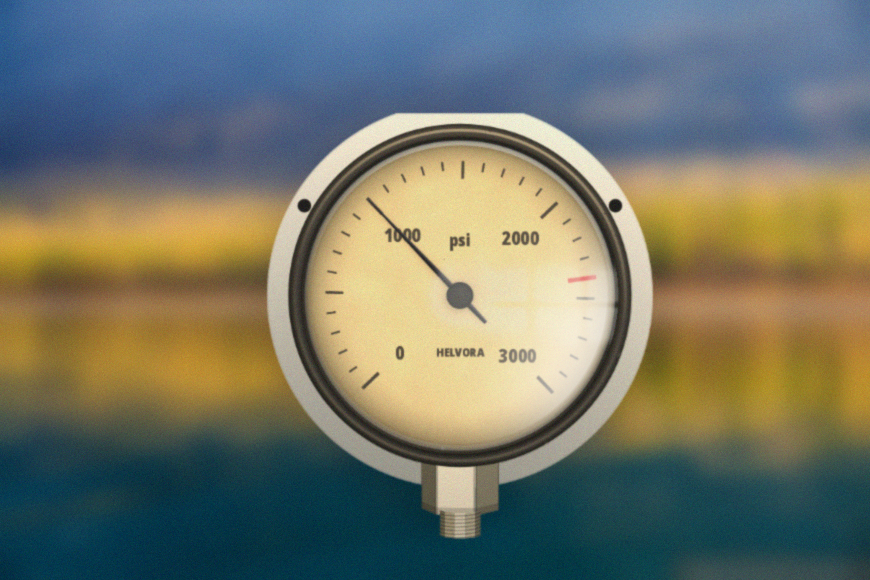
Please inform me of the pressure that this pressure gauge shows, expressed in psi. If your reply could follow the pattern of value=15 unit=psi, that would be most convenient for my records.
value=1000 unit=psi
